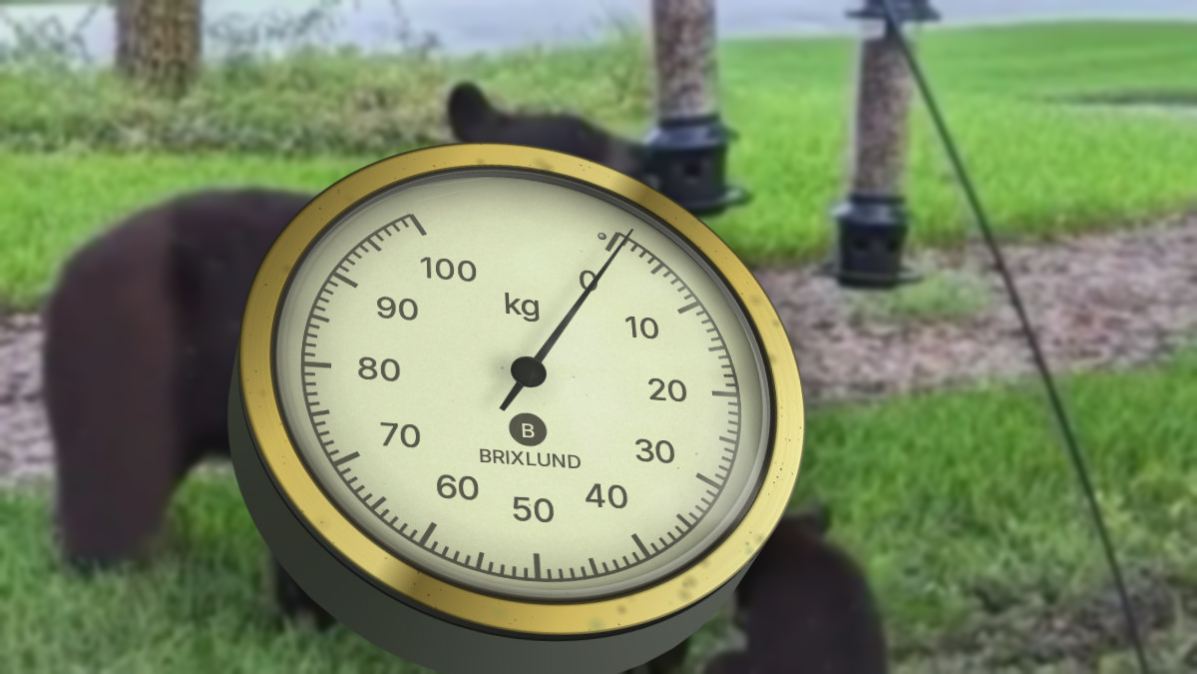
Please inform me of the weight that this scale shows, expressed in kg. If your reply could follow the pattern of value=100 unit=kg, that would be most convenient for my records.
value=1 unit=kg
